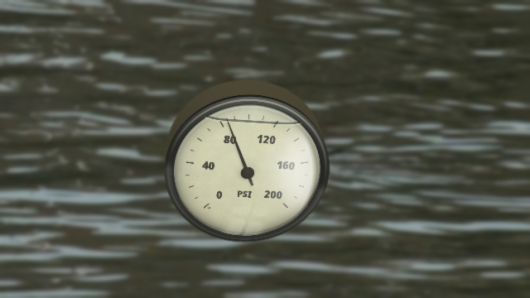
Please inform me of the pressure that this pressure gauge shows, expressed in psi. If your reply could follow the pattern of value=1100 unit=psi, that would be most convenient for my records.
value=85 unit=psi
